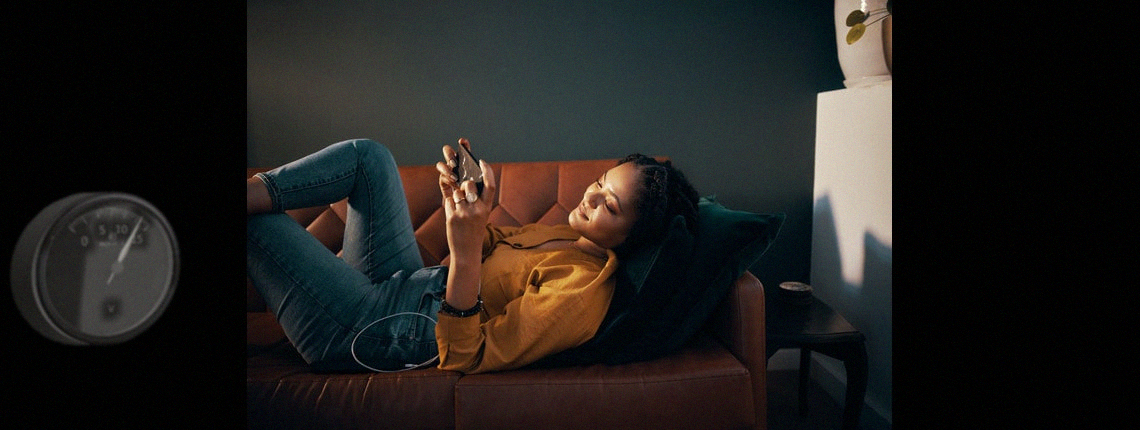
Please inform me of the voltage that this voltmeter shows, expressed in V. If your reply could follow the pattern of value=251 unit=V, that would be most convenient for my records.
value=12.5 unit=V
